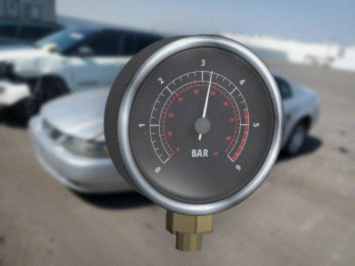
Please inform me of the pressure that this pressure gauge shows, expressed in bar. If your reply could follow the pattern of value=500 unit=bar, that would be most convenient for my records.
value=3.2 unit=bar
